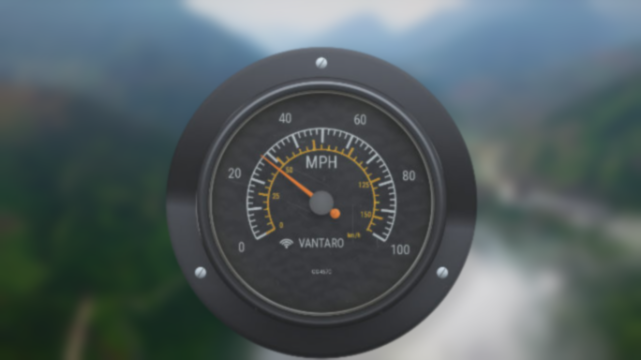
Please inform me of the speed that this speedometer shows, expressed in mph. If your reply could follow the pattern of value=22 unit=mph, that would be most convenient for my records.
value=28 unit=mph
